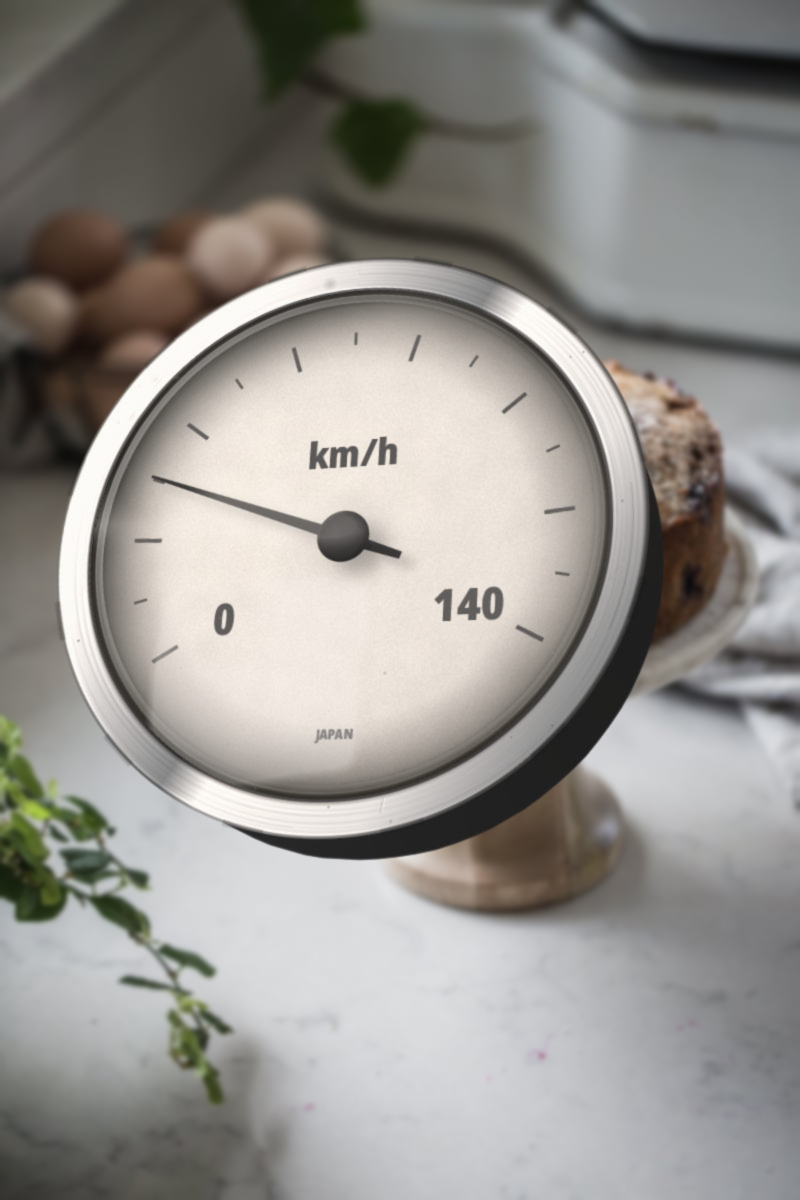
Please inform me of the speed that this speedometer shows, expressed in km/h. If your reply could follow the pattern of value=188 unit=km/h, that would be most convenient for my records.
value=30 unit=km/h
